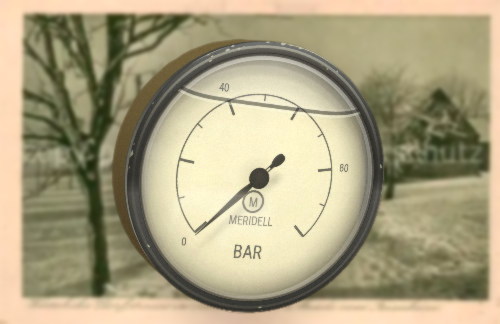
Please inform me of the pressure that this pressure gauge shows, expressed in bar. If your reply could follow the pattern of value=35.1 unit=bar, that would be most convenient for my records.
value=0 unit=bar
